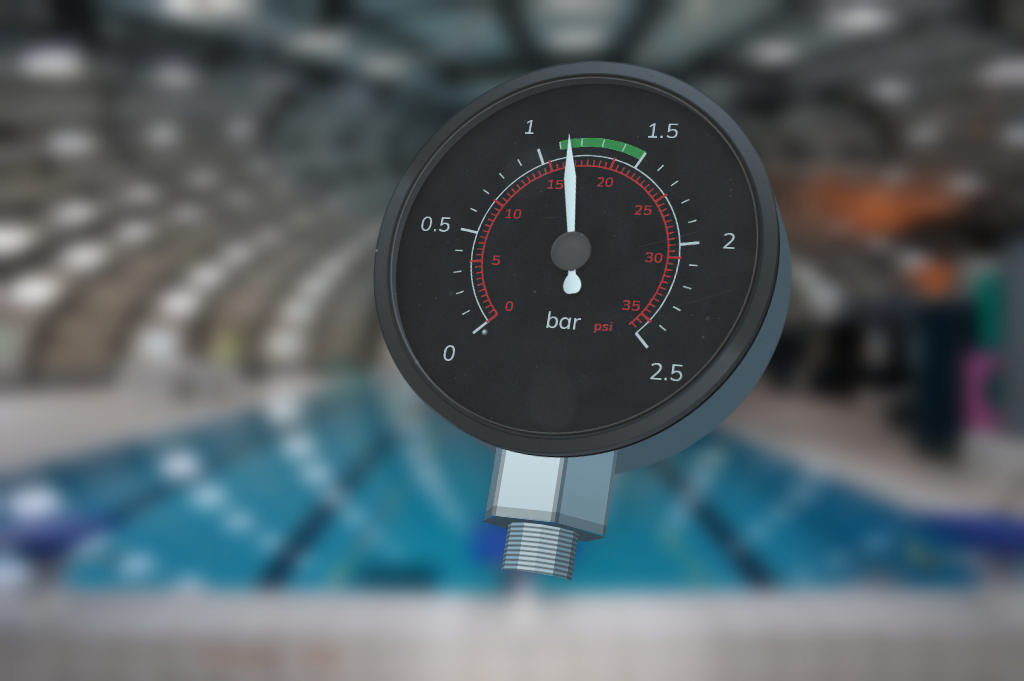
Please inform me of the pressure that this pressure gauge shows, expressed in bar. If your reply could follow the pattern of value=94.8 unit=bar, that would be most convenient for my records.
value=1.15 unit=bar
